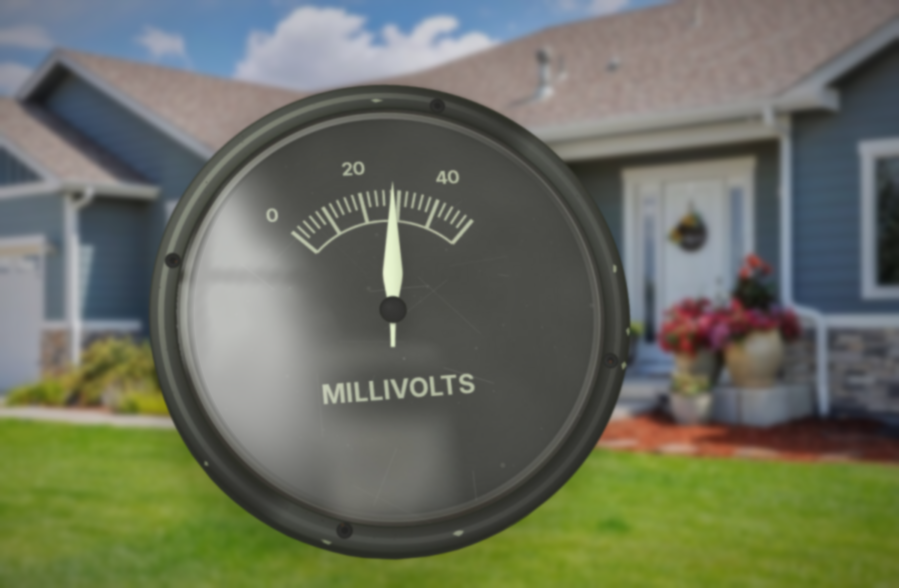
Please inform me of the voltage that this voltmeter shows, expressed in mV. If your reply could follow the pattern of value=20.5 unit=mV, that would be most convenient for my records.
value=28 unit=mV
